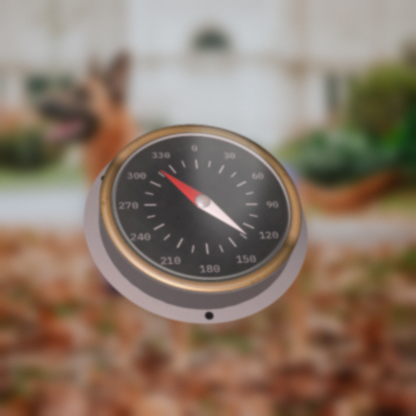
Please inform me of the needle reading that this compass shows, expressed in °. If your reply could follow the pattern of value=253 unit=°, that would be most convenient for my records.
value=315 unit=°
